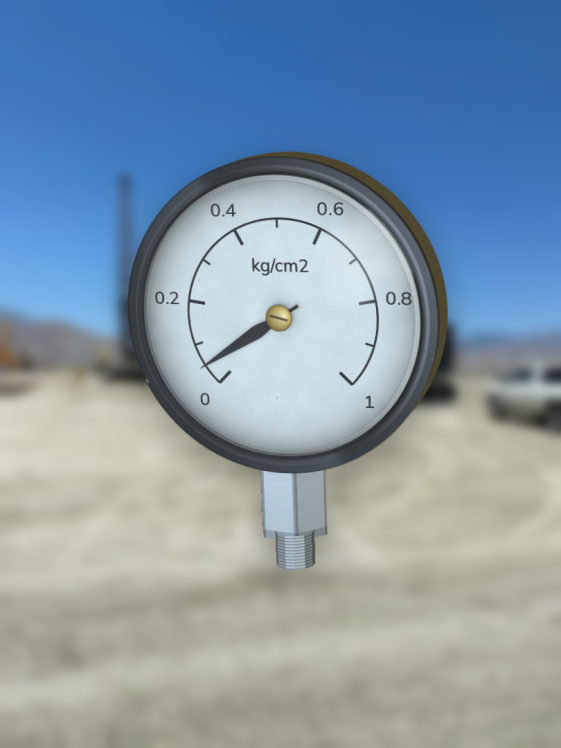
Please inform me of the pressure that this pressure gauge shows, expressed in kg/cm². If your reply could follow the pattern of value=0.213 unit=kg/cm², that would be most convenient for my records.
value=0.05 unit=kg/cm²
